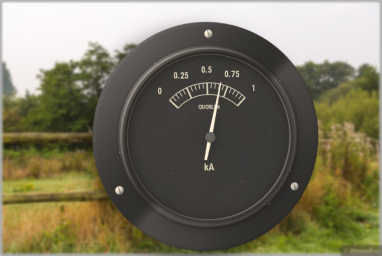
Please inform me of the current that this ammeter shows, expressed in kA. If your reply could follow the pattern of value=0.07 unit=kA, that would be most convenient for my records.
value=0.65 unit=kA
